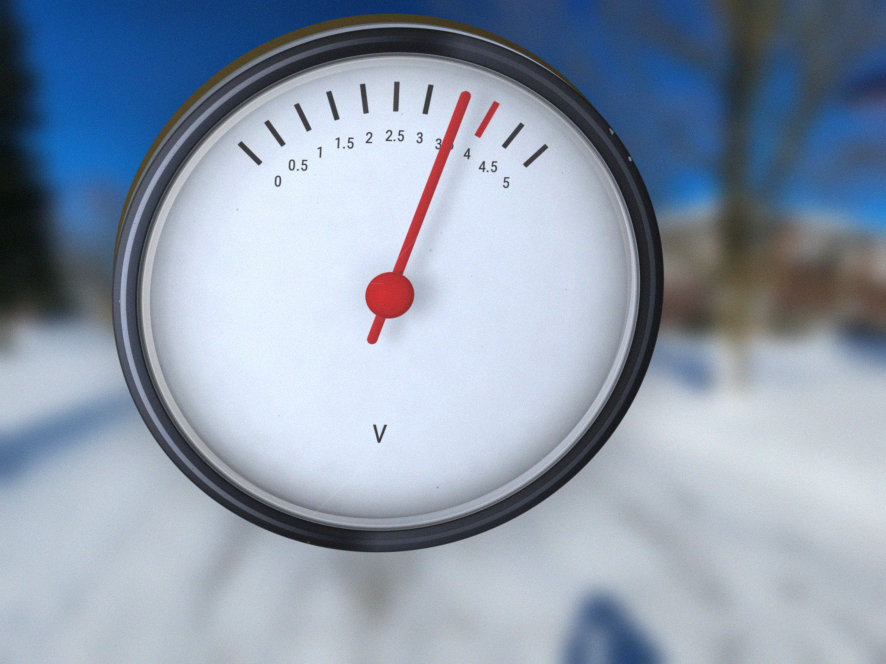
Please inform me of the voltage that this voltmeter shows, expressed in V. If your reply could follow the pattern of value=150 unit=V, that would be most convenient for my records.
value=3.5 unit=V
